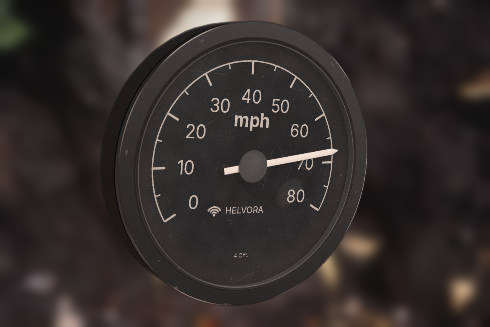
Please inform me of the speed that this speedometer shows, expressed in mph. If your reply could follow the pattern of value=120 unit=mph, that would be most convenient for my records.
value=67.5 unit=mph
